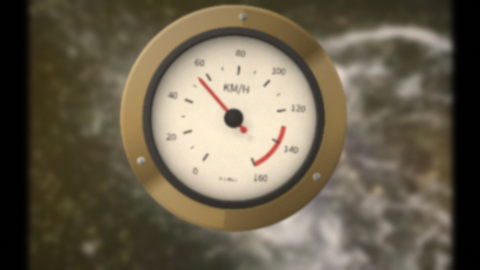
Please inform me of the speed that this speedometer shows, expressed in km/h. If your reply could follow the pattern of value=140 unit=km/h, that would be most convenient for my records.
value=55 unit=km/h
